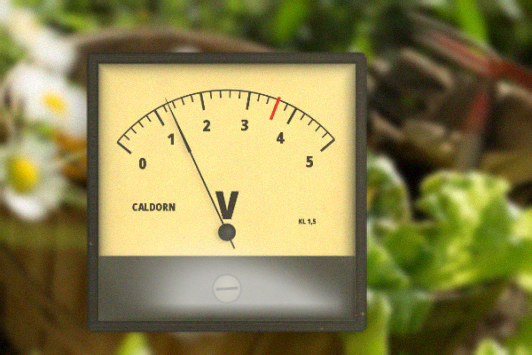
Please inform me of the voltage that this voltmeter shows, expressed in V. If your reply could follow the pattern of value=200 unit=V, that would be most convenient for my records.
value=1.3 unit=V
